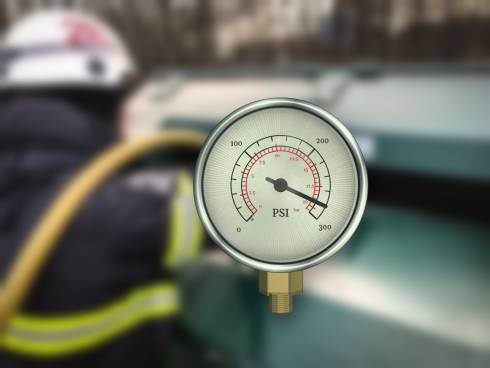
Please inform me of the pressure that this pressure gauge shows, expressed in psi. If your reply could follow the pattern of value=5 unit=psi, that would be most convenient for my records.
value=280 unit=psi
